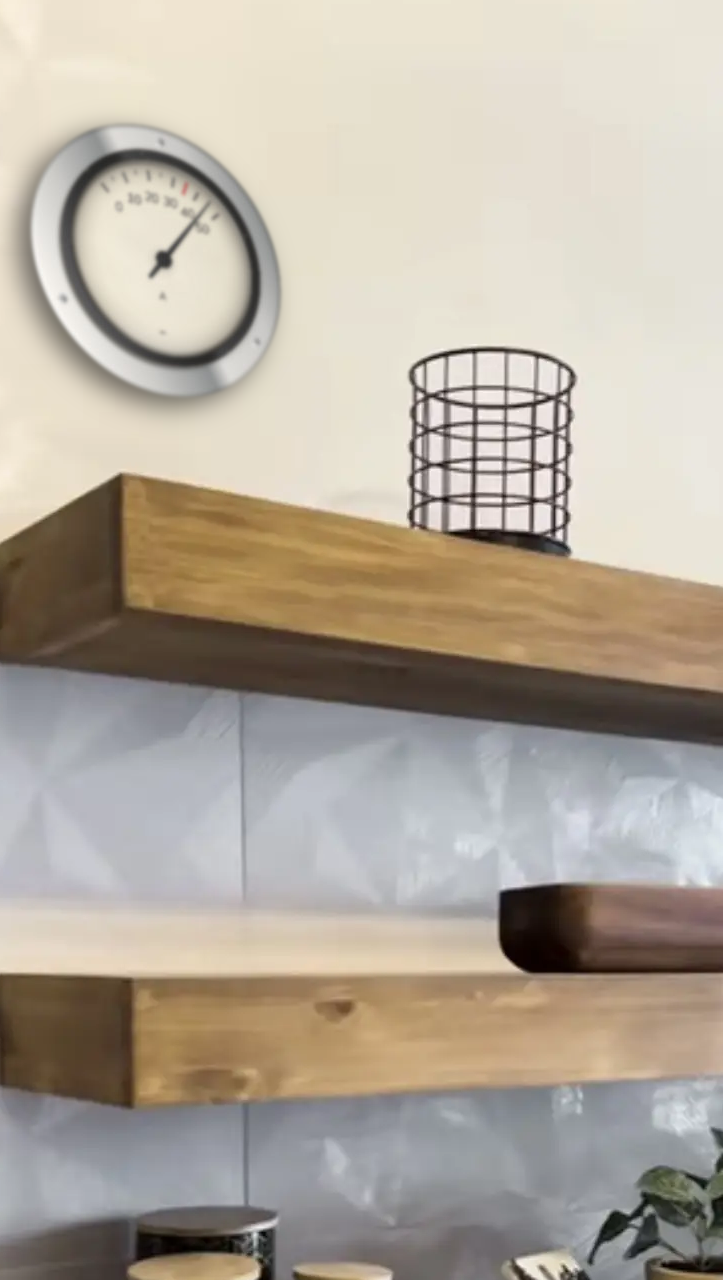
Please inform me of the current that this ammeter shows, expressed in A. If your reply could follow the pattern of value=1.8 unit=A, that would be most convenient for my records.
value=45 unit=A
